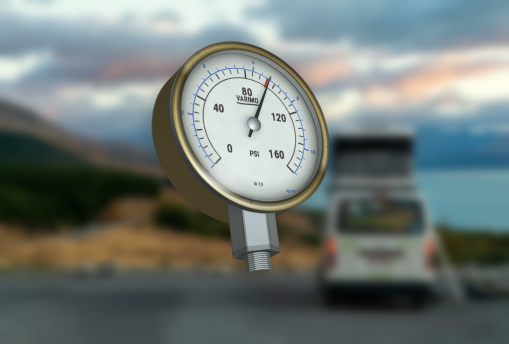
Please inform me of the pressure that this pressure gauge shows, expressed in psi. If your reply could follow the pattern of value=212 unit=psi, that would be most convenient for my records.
value=95 unit=psi
